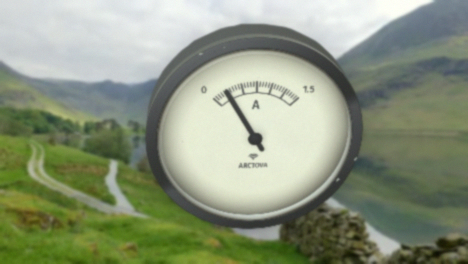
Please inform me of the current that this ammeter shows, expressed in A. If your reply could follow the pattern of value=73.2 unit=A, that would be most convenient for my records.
value=0.25 unit=A
